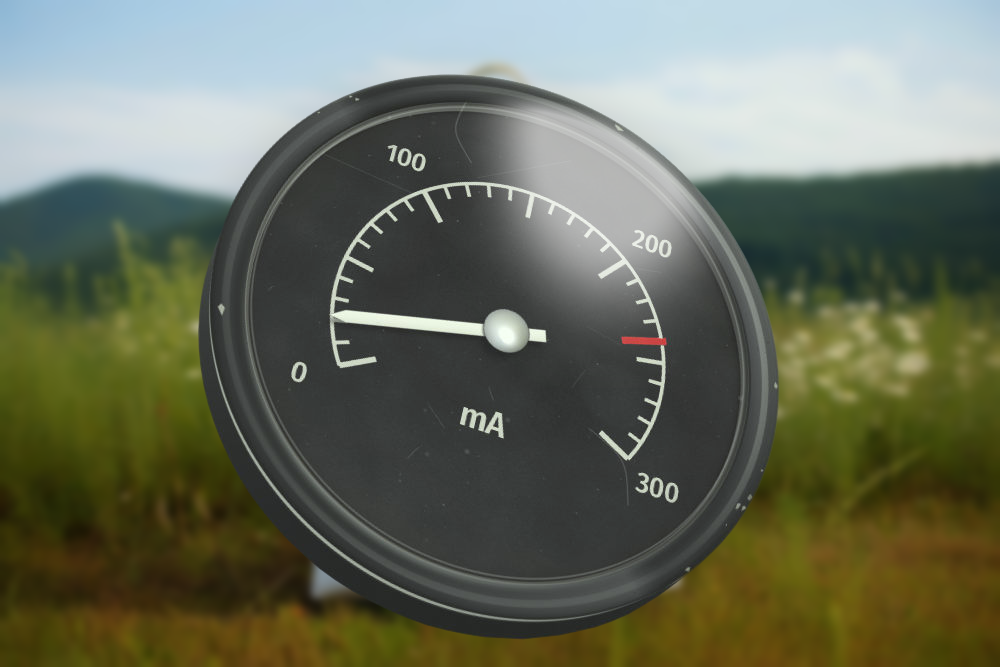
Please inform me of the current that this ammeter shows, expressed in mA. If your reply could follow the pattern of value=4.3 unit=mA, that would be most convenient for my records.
value=20 unit=mA
